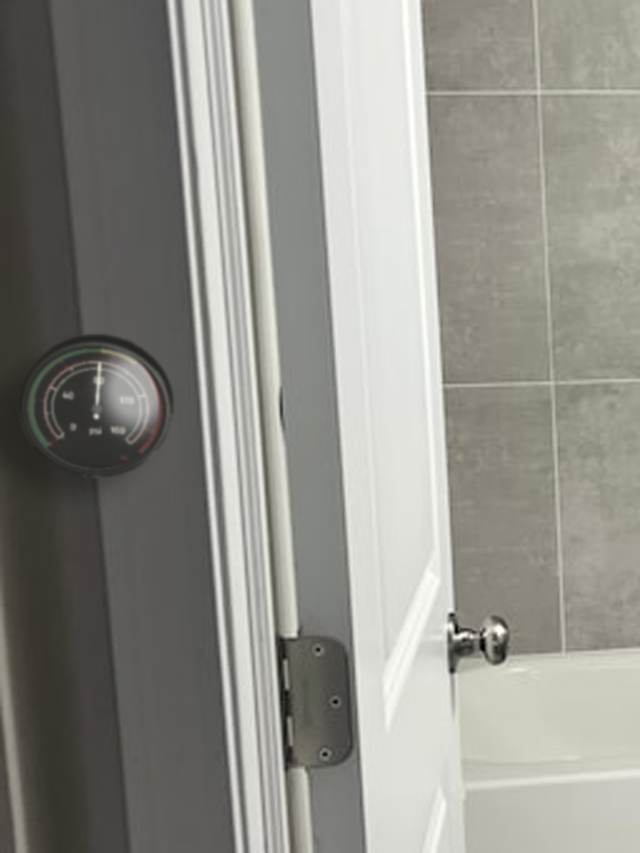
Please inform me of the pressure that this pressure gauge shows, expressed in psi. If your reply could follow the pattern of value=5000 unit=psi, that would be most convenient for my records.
value=80 unit=psi
